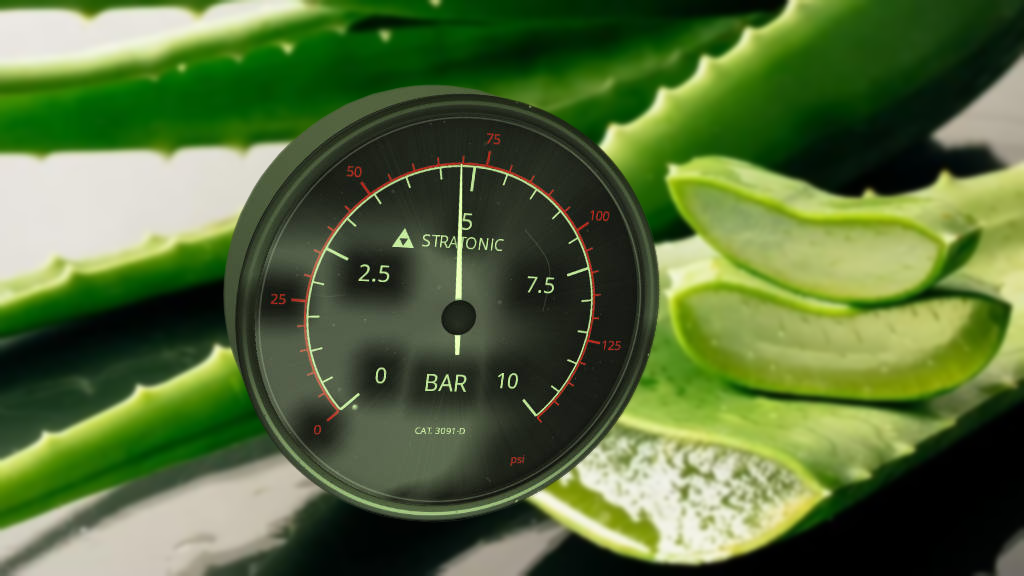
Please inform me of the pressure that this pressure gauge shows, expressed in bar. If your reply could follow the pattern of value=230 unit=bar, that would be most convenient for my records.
value=4.75 unit=bar
